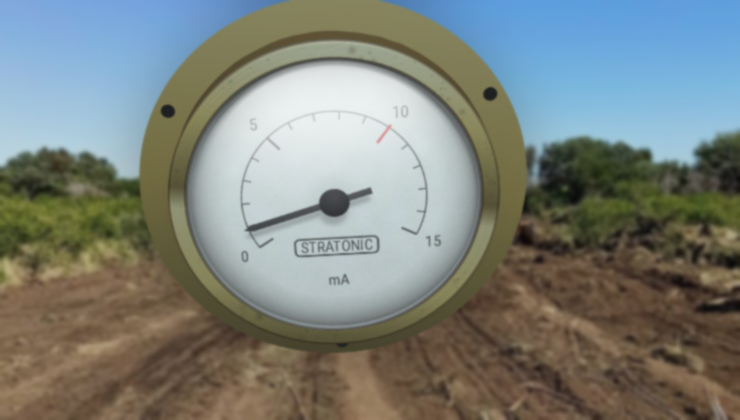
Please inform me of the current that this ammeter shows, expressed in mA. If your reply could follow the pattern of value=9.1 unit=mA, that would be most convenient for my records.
value=1 unit=mA
